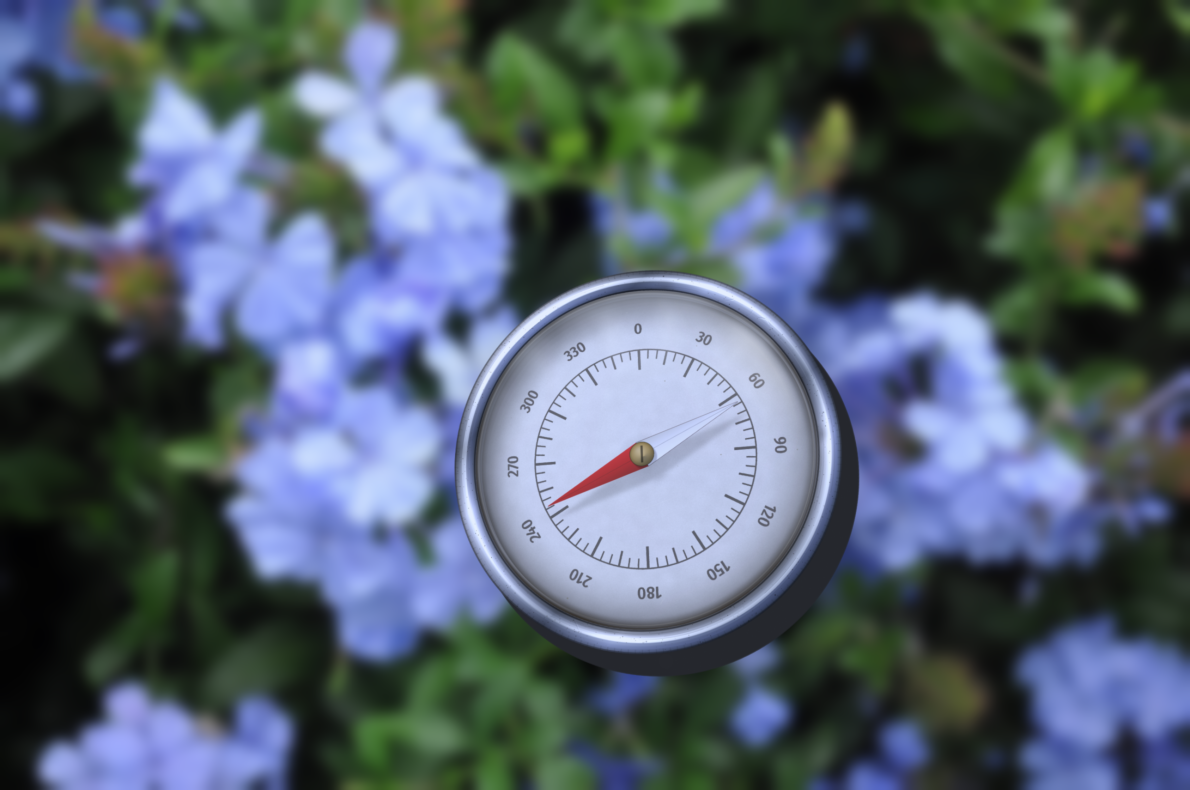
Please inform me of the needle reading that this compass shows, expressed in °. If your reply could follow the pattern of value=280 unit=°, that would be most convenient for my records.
value=245 unit=°
